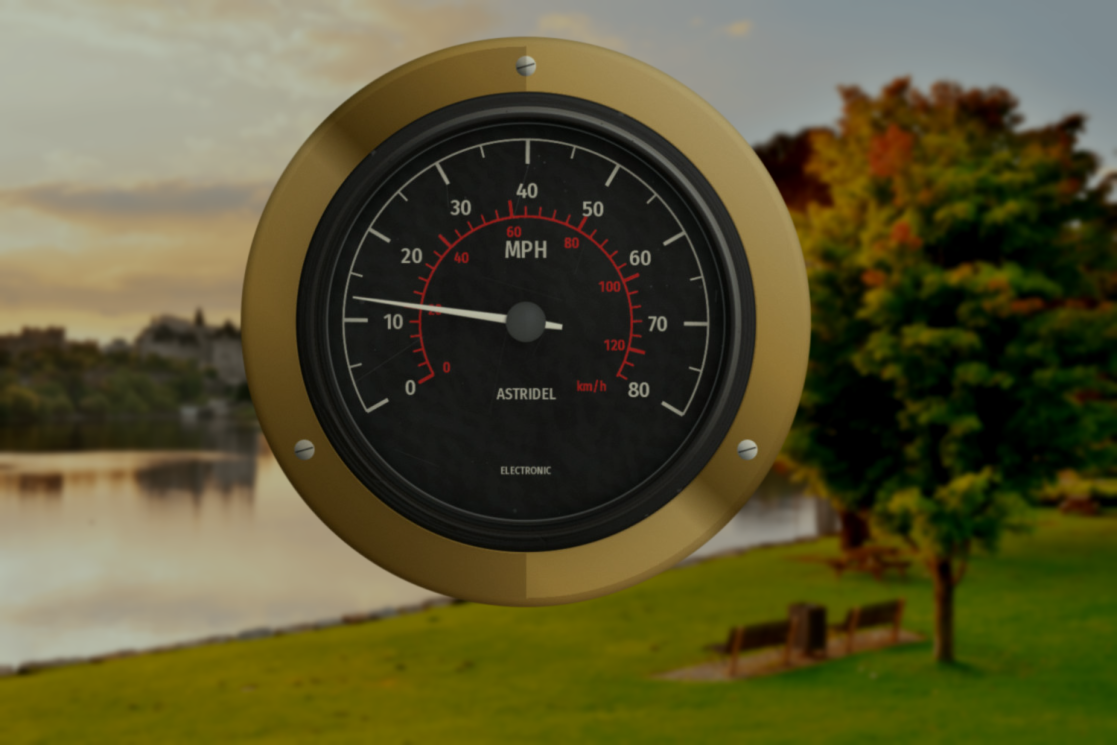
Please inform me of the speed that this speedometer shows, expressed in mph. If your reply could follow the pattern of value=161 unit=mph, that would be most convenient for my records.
value=12.5 unit=mph
